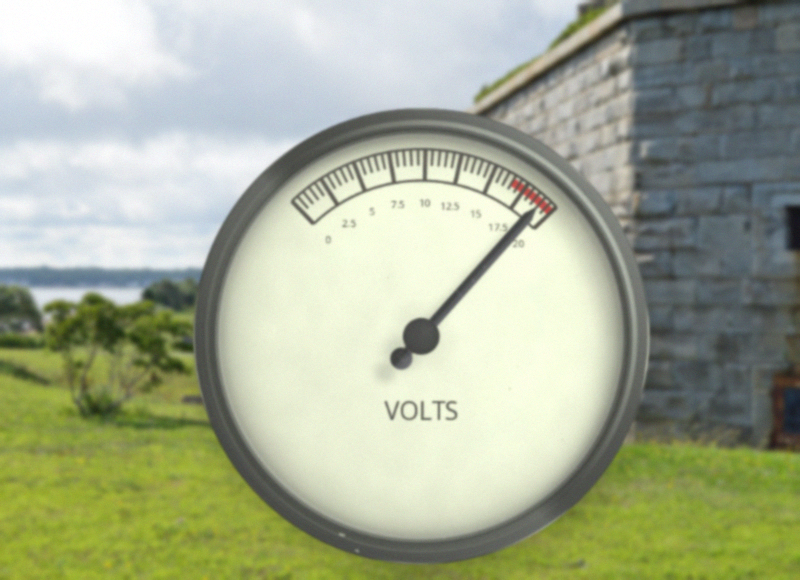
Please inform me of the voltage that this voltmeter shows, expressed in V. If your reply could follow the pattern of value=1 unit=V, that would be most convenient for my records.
value=19 unit=V
